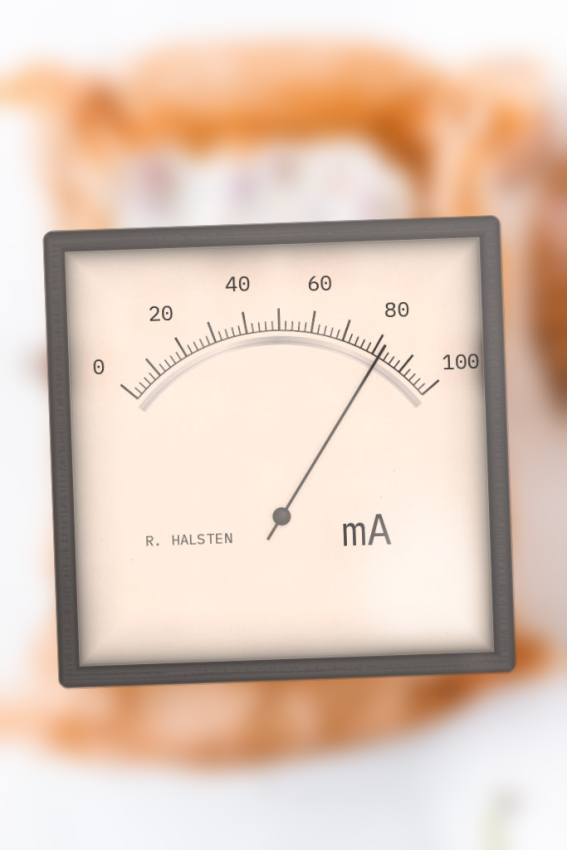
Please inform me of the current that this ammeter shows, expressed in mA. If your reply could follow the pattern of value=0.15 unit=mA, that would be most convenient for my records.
value=82 unit=mA
